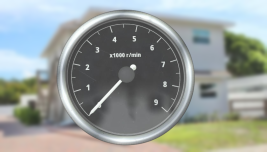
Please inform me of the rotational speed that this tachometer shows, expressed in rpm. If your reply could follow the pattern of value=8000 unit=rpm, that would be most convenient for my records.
value=0 unit=rpm
